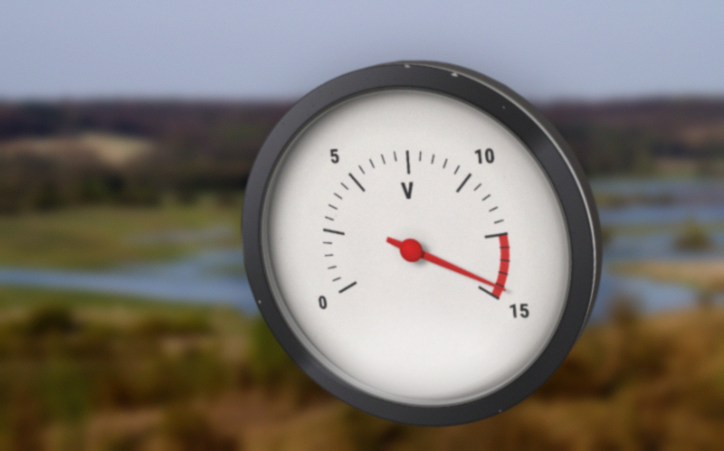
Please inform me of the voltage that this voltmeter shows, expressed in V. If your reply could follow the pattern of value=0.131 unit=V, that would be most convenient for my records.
value=14.5 unit=V
